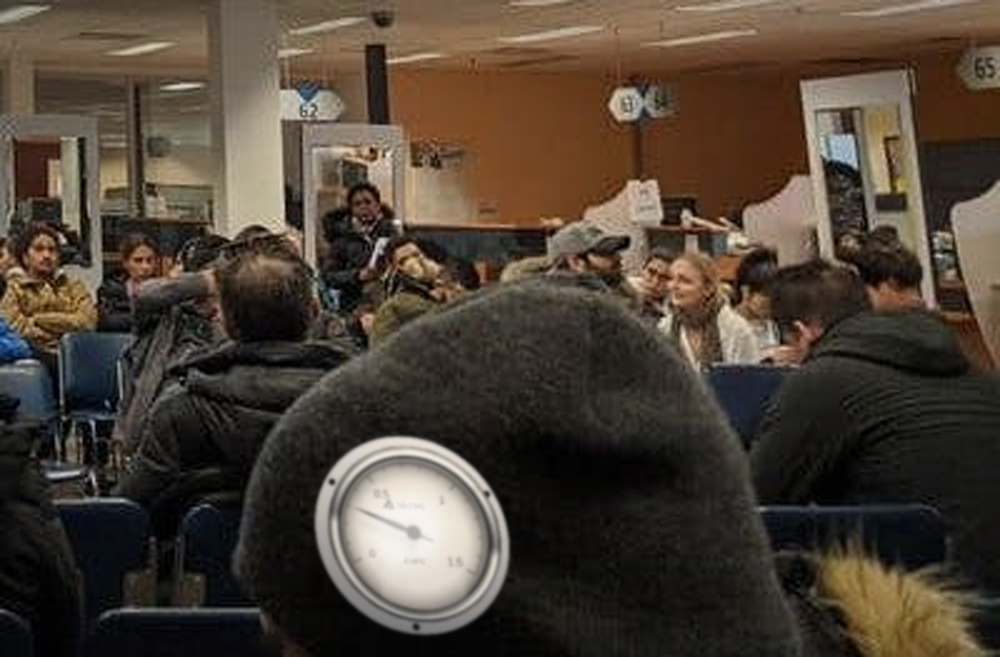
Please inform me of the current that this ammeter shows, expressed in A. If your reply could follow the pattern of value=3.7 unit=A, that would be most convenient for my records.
value=0.3 unit=A
